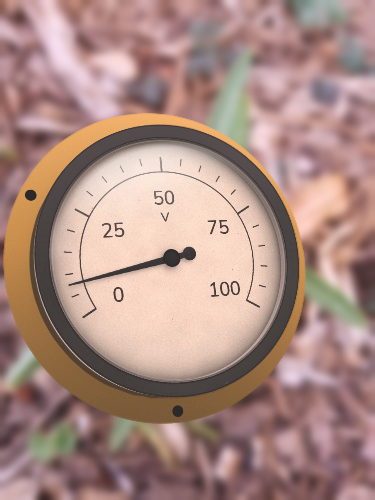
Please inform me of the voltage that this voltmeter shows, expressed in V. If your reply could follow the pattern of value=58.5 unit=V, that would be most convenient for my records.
value=7.5 unit=V
